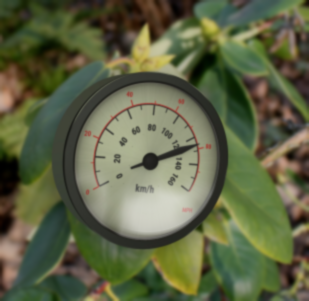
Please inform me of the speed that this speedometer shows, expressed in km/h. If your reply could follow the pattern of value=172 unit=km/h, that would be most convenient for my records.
value=125 unit=km/h
